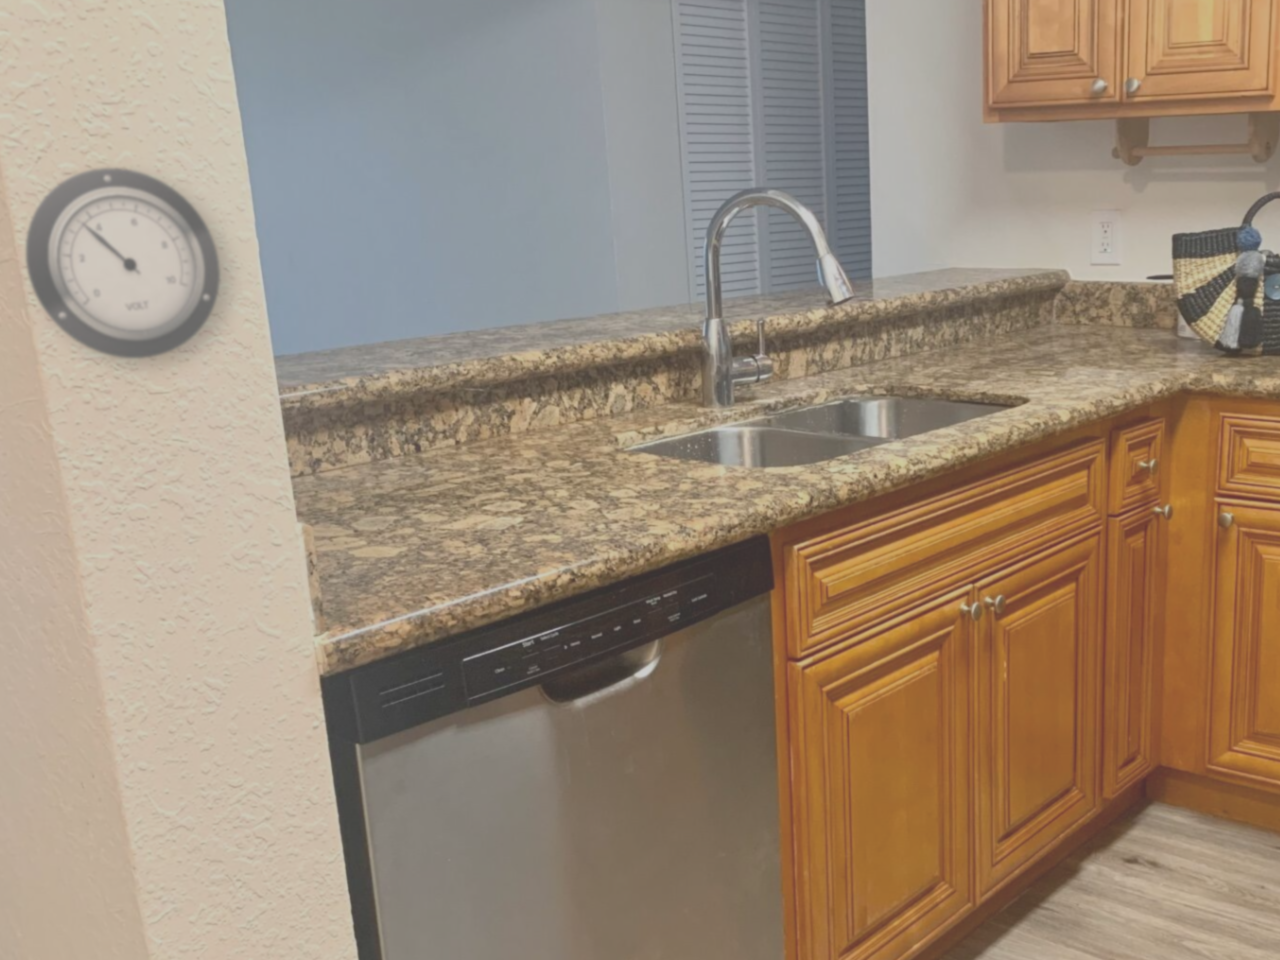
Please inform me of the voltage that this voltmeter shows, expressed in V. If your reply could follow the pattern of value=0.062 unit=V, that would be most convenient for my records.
value=3.5 unit=V
